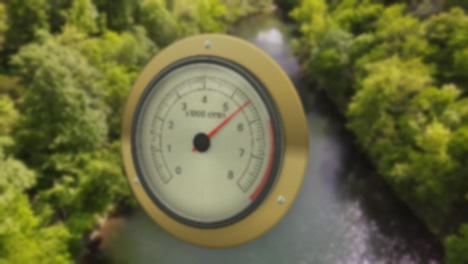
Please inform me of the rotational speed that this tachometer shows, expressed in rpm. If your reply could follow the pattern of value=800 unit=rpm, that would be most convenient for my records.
value=5500 unit=rpm
